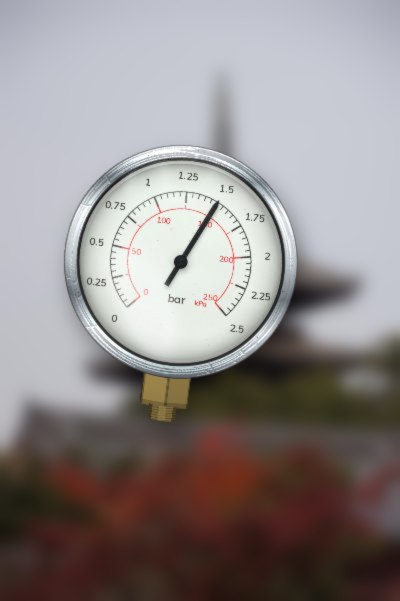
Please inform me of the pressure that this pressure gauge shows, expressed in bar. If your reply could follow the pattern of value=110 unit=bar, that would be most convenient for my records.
value=1.5 unit=bar
